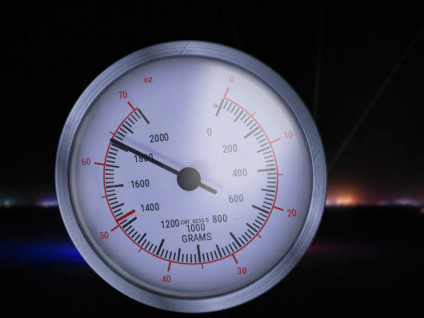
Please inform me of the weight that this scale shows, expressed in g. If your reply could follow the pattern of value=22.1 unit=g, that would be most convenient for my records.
value=1820 unit=g
